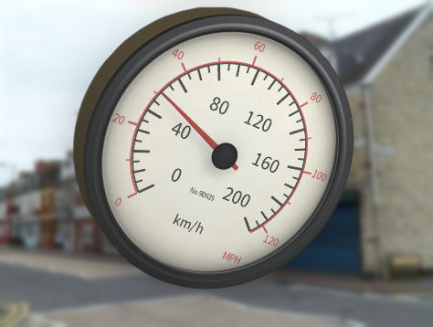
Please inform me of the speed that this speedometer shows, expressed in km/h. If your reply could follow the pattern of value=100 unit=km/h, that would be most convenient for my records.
value=50 unit=km/h
